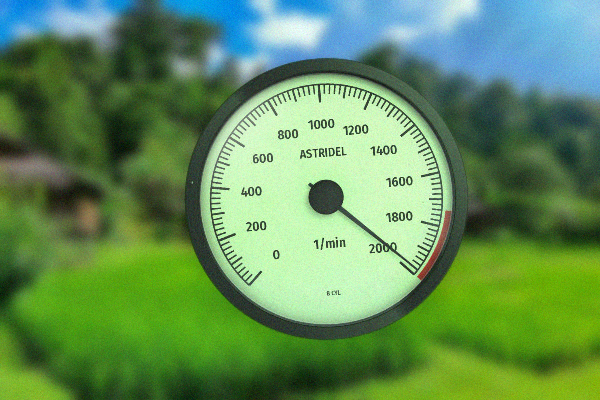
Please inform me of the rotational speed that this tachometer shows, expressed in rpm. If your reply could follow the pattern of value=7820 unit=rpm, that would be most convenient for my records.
value=1980 unit=rpm
